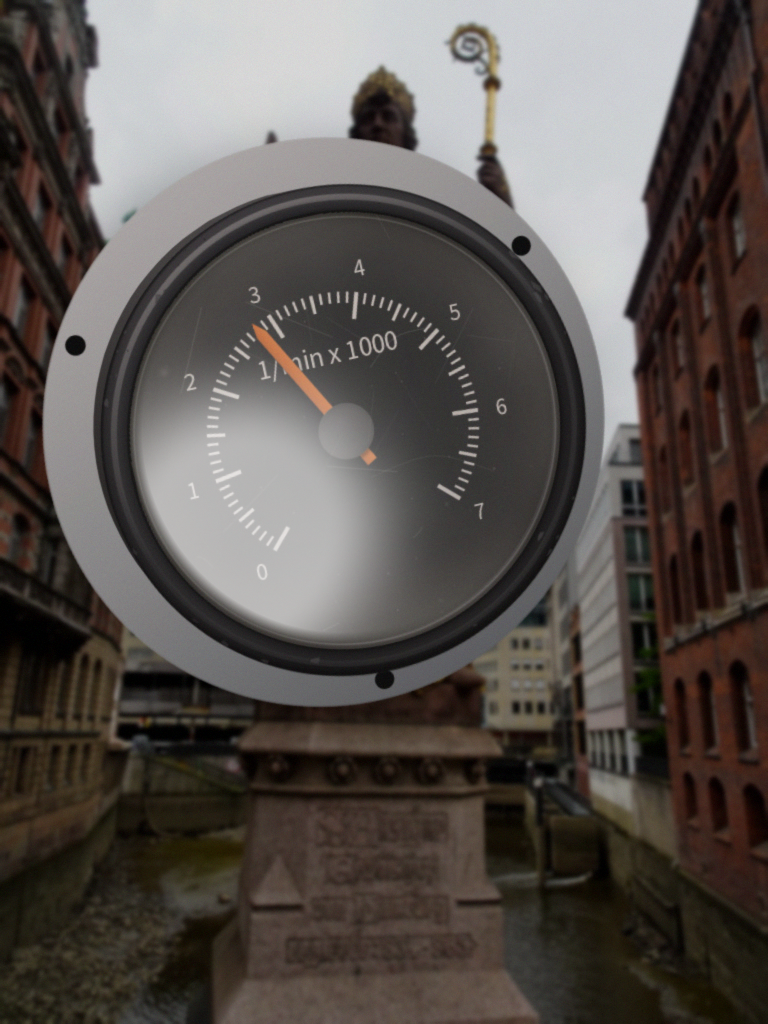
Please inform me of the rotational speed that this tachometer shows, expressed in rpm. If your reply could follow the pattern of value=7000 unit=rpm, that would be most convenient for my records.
value=2800 unit=rpm
